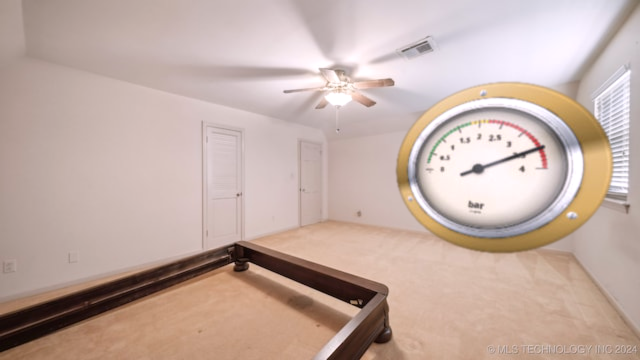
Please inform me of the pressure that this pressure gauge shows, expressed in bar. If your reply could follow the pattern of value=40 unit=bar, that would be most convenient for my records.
value=3.5 unit=bar
